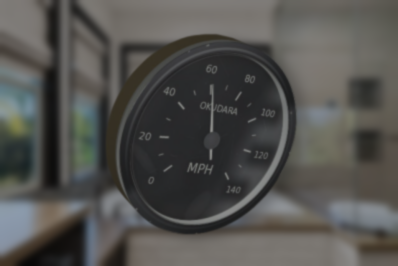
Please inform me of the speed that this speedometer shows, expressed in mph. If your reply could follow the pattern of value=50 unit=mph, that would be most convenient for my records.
value=60 unit=mph
